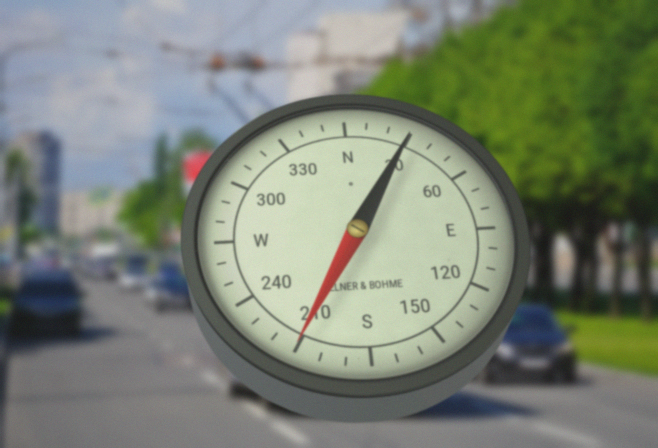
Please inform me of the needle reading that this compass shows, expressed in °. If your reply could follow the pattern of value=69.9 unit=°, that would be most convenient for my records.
value=210 unit=°
